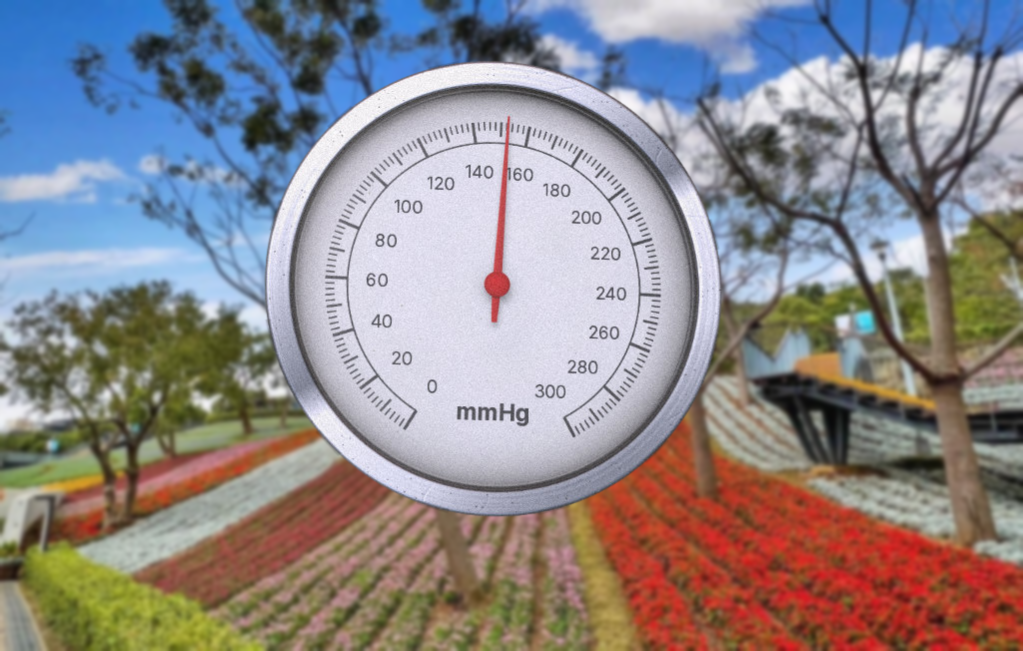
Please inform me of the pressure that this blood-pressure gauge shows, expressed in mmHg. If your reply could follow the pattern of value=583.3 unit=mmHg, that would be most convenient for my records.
value=152 unit=mmHg
